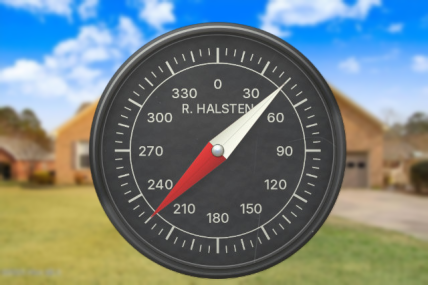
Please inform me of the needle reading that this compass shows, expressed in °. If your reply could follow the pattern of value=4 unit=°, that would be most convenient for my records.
value=225 unit=°
